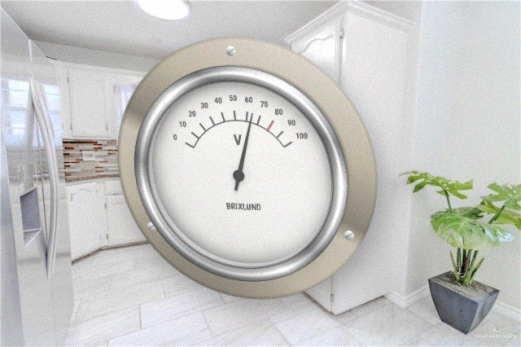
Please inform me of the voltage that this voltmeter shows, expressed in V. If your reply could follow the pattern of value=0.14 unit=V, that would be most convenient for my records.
value=65 unit=V
